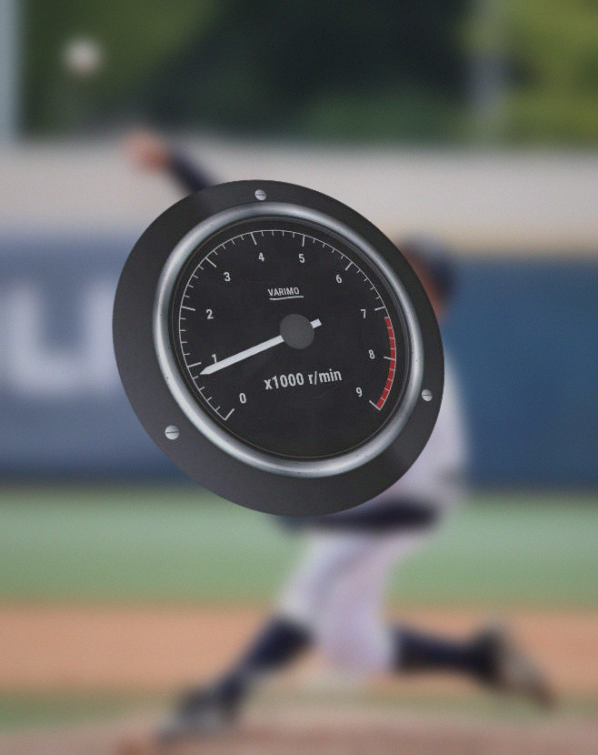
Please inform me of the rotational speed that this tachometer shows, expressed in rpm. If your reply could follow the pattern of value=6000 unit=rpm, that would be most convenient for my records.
value=800 unit=rpm
